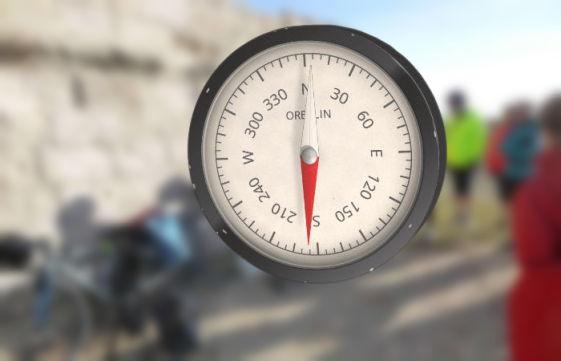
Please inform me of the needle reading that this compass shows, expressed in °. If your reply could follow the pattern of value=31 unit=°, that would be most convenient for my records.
value=185 unit=°
